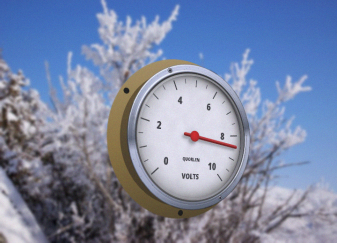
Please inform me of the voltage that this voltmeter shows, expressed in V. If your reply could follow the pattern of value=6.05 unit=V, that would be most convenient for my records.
value=8.5 unit=V
